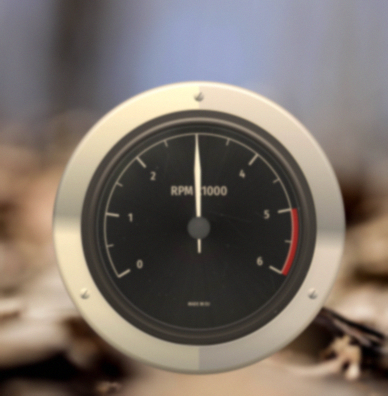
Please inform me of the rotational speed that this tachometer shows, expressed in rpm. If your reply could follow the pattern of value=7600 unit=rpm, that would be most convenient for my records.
value=3000 unit=rpm
